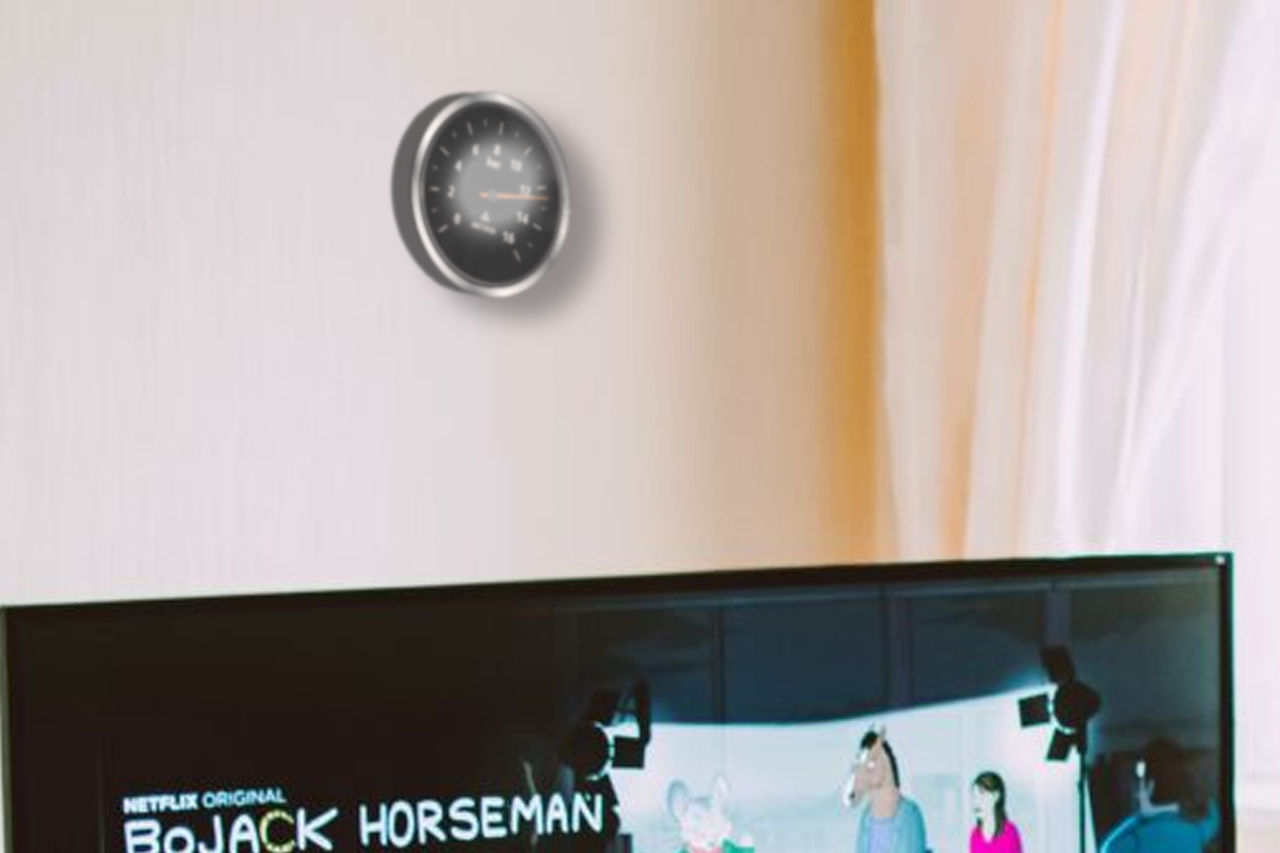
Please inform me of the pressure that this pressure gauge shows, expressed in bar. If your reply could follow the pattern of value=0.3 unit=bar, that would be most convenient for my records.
value=12.5 unit=bar
